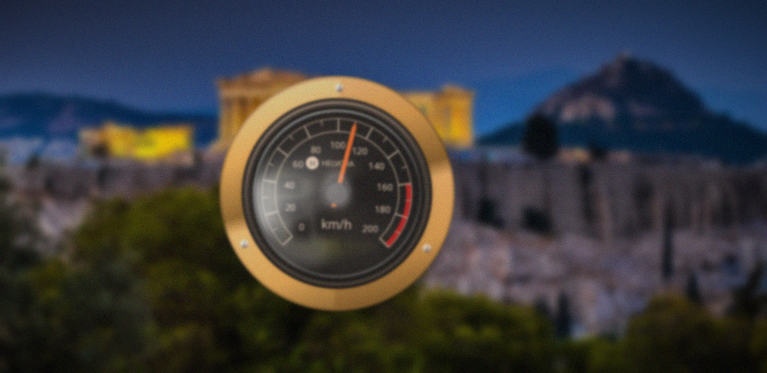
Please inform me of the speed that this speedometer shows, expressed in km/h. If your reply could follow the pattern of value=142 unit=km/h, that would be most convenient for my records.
value=110 unit=km/h
